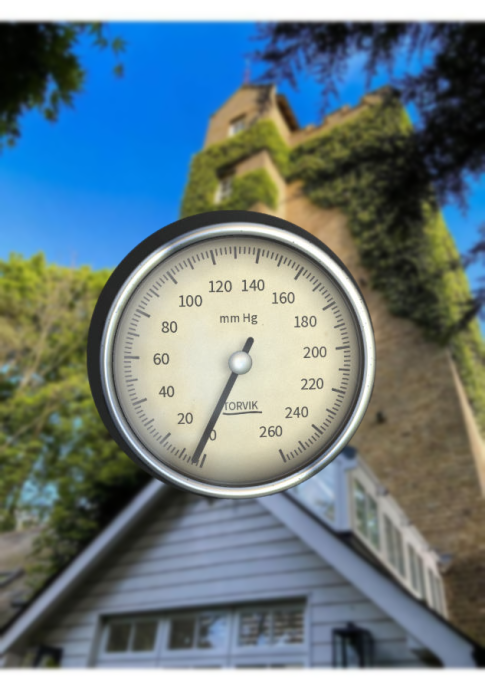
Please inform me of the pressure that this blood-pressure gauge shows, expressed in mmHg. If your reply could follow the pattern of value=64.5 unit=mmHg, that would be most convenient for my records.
value=4 unit=mmHg
